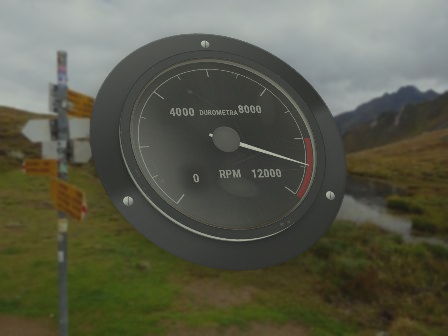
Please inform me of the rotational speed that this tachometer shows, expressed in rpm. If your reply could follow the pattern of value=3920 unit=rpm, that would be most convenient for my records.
value=11000 unit=rpm
